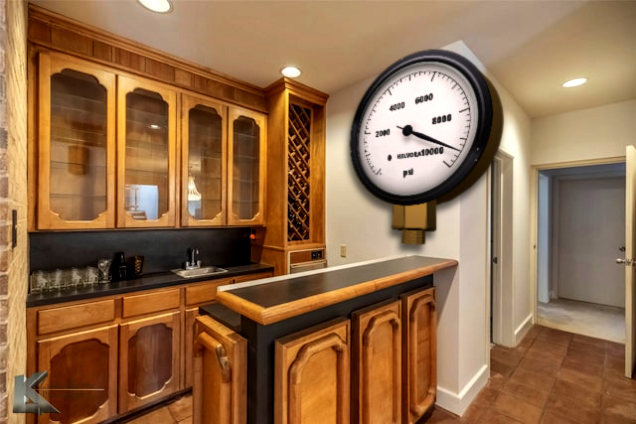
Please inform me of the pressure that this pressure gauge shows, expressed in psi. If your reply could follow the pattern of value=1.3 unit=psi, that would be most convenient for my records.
value=9400 unit=psi
